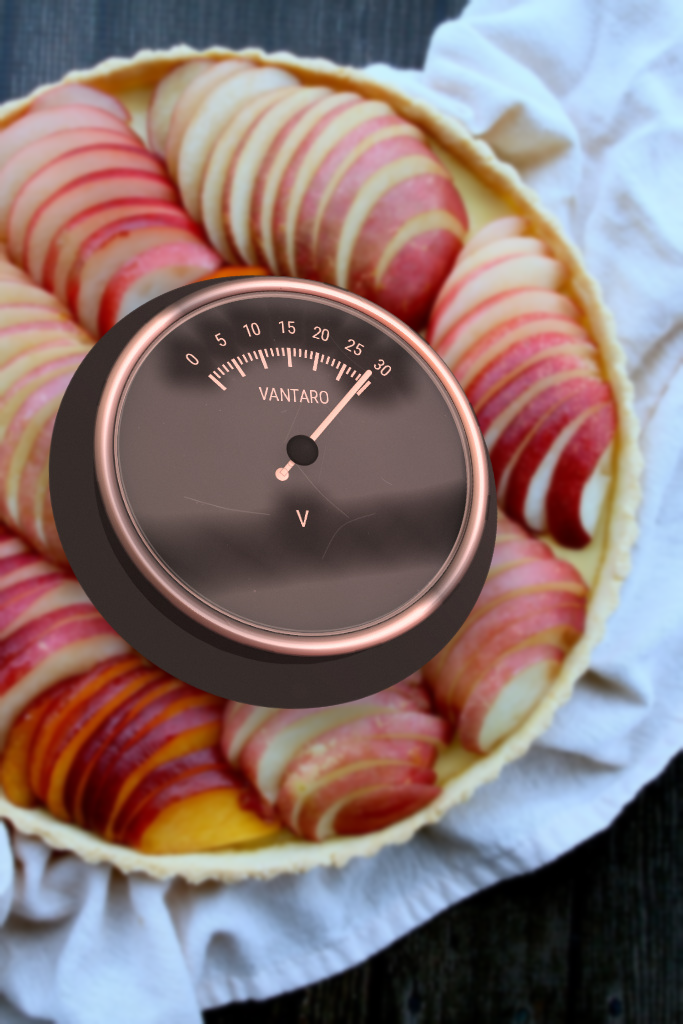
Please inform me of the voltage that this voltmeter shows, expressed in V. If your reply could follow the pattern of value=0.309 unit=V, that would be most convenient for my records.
value=29 unit=V
